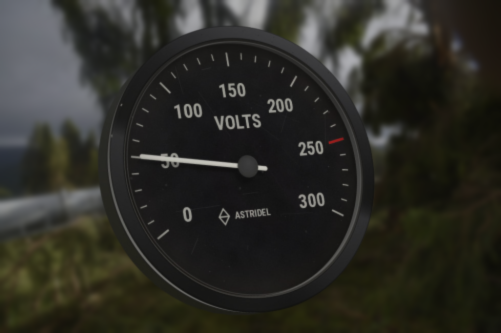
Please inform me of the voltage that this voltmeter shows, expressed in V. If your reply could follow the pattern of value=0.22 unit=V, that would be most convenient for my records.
value=50 unit=V
